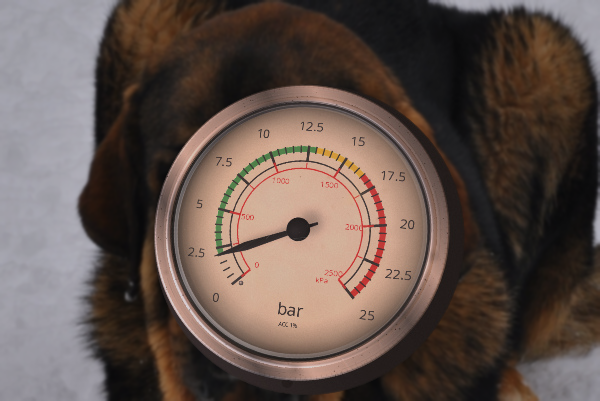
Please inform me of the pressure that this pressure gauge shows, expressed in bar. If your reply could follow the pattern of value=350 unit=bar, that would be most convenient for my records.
value=2 unit=bar
